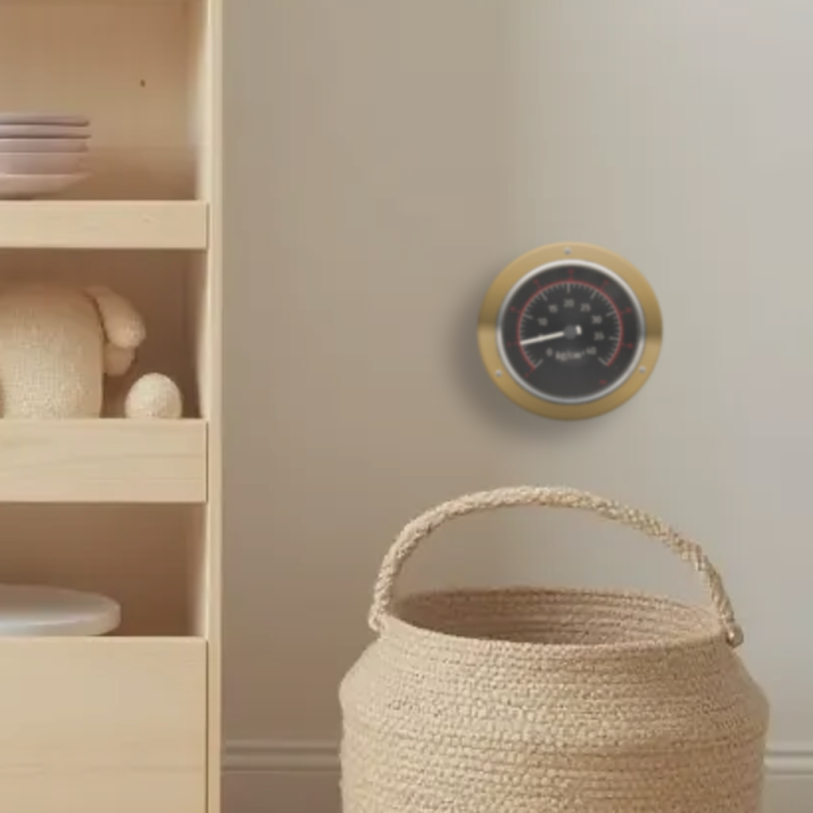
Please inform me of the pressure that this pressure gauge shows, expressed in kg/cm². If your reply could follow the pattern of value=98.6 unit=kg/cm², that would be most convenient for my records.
value=5 unit=kg/cm²
